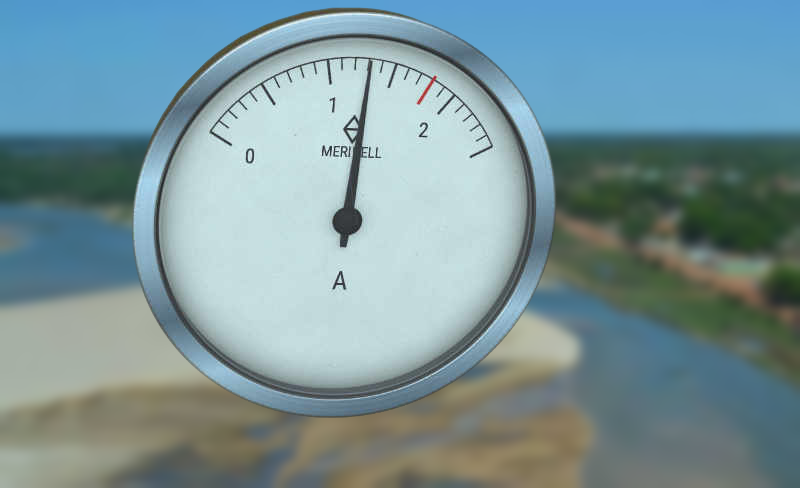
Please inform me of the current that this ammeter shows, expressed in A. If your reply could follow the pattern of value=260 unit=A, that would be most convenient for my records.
value=1.3 unit=A
